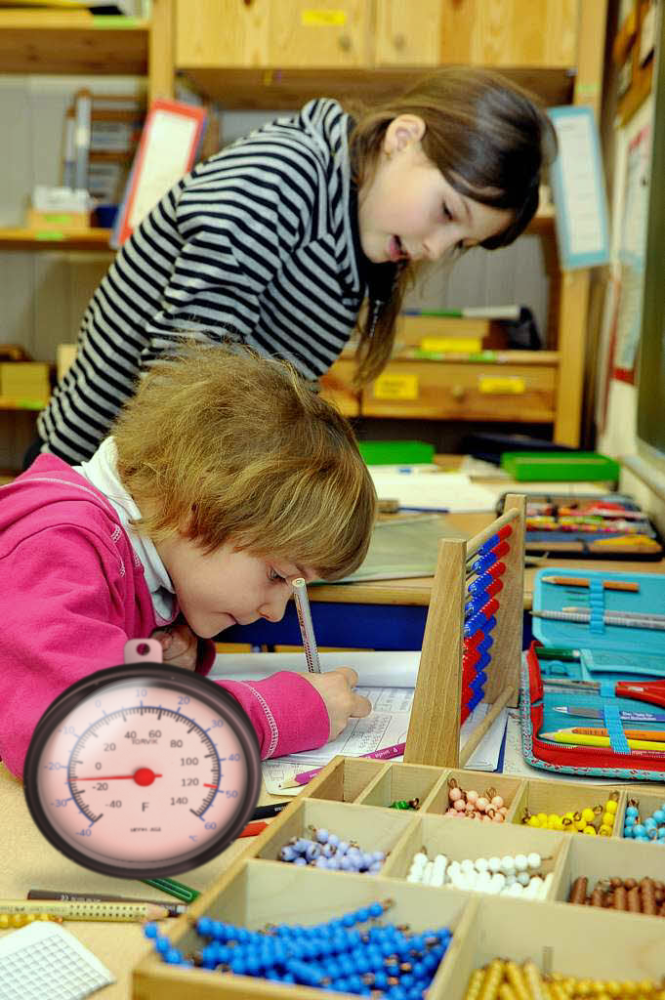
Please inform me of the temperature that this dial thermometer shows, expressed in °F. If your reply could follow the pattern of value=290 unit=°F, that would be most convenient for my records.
value=-10 unit=°F
